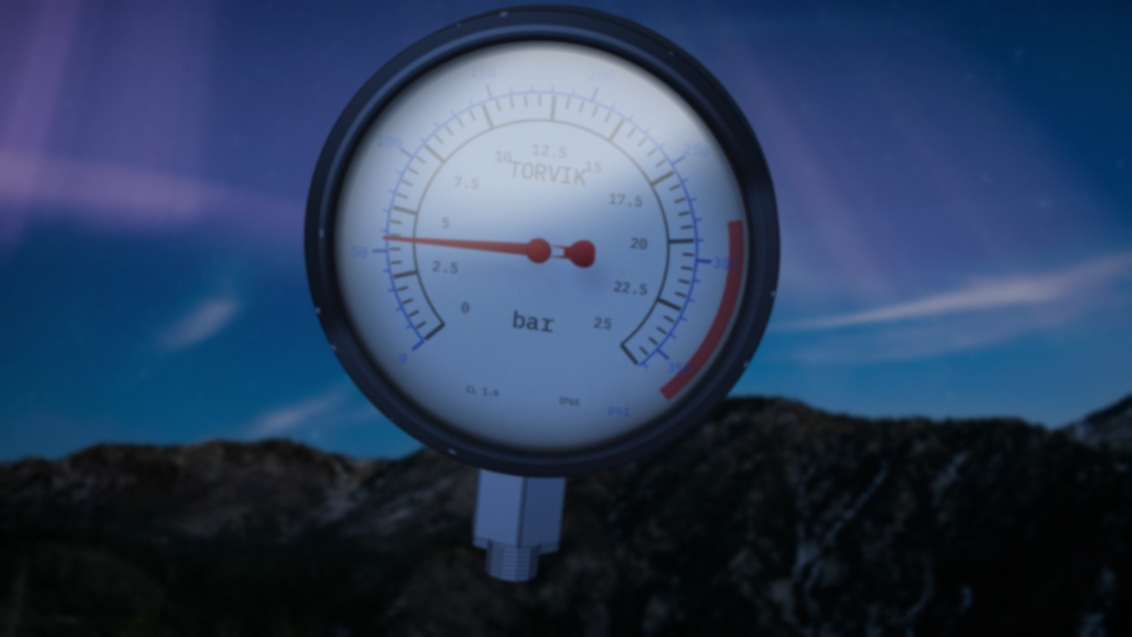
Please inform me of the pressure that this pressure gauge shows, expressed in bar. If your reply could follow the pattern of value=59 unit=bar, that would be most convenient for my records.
value=4 unit=bar
